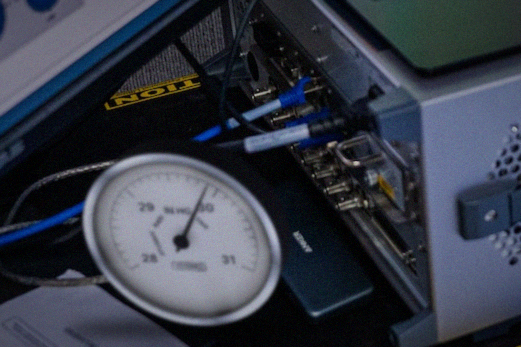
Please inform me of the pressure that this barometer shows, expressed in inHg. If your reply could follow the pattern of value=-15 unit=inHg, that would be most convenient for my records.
value=29.9 unit=inHg
